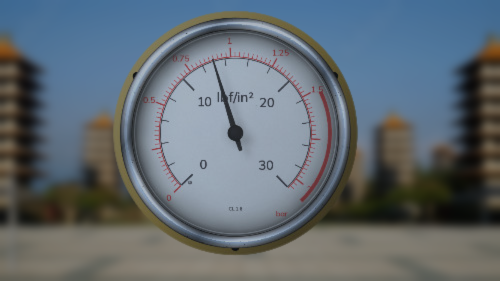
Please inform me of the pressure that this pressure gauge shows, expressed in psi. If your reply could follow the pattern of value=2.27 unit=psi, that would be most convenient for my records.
value=13 unit=psi
